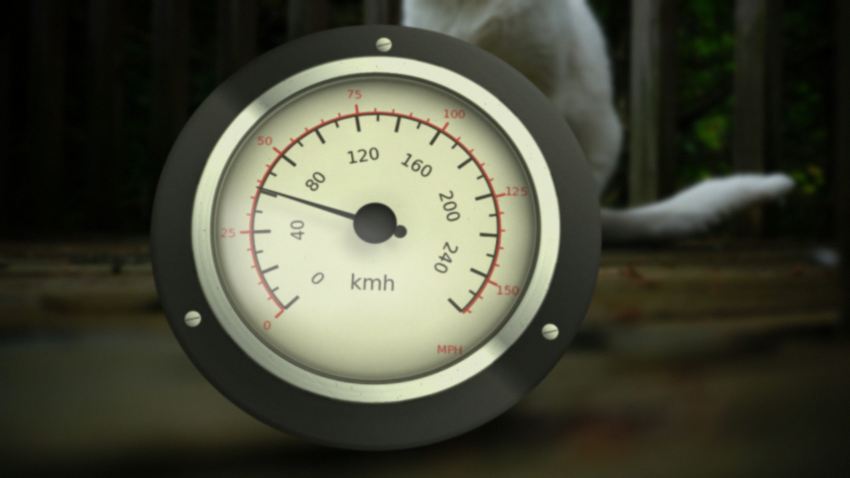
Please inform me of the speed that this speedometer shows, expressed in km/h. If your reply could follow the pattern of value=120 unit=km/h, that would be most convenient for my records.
value=60 unit=km/h
